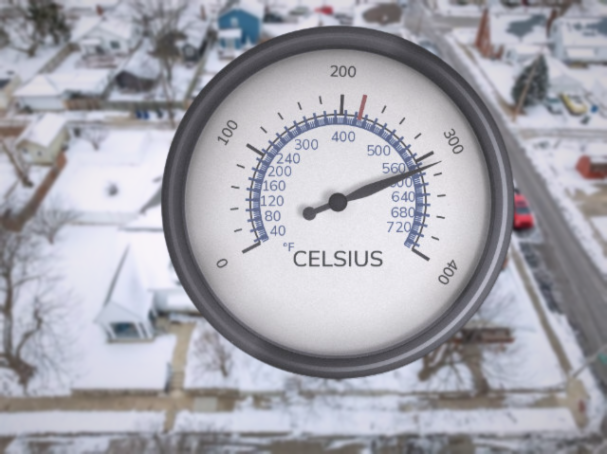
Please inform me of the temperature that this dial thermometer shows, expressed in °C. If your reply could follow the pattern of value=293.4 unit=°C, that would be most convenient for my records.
value=310 unit=°C
